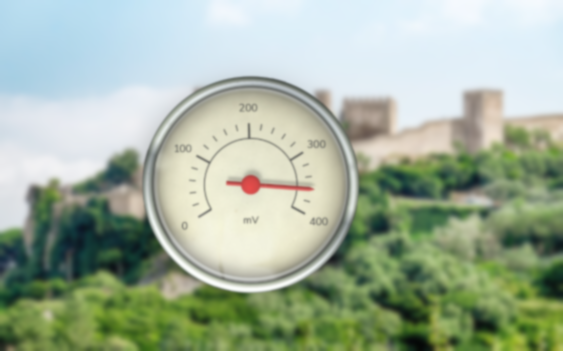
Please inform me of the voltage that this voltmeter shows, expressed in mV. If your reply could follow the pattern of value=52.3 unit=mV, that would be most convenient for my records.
value=360 unit=mV
